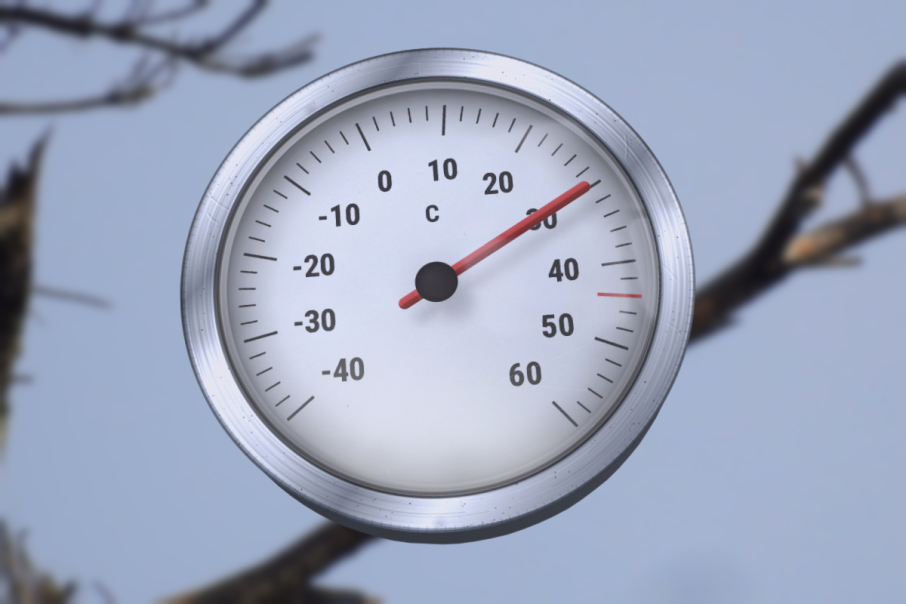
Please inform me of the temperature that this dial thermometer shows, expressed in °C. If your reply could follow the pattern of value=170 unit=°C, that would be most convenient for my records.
value=30 unit=°C
